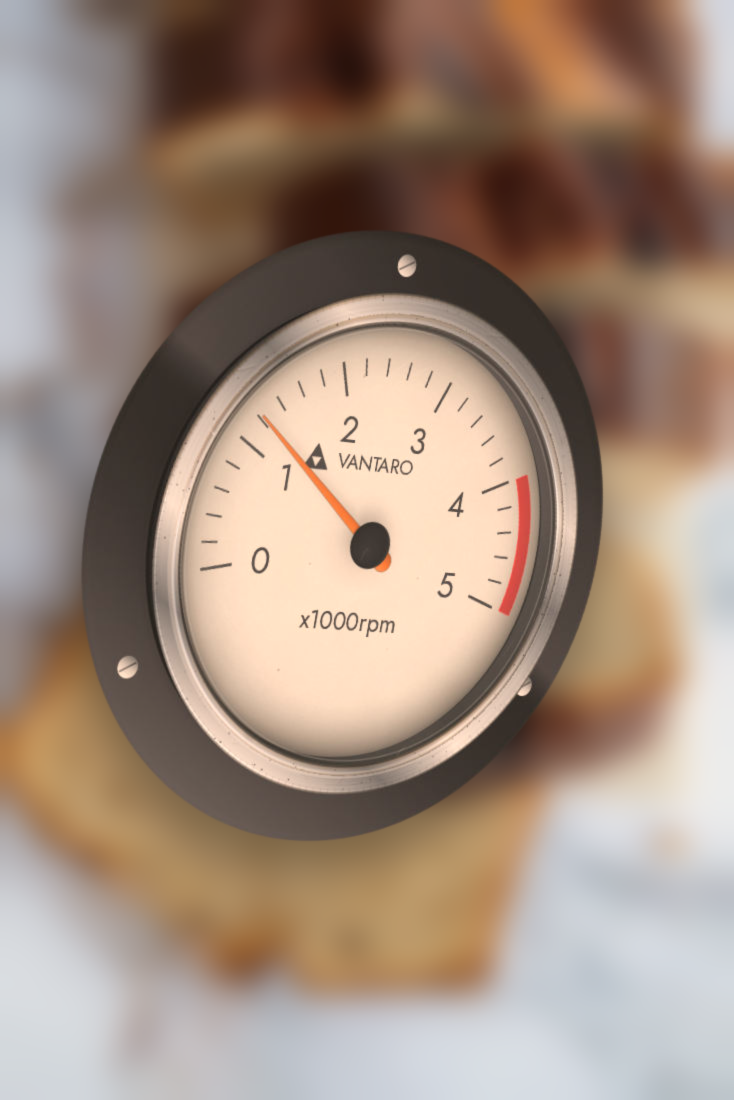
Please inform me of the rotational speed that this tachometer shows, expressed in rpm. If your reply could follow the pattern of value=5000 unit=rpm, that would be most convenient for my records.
value=1200 unit=rpm
